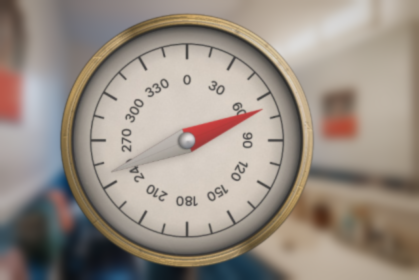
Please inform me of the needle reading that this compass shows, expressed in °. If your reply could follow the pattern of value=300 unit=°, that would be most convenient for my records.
value=67.5 unit=°
